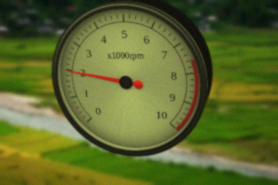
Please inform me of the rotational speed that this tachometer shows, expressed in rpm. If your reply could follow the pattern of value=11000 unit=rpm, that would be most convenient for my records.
value=2000 unit=rpm
